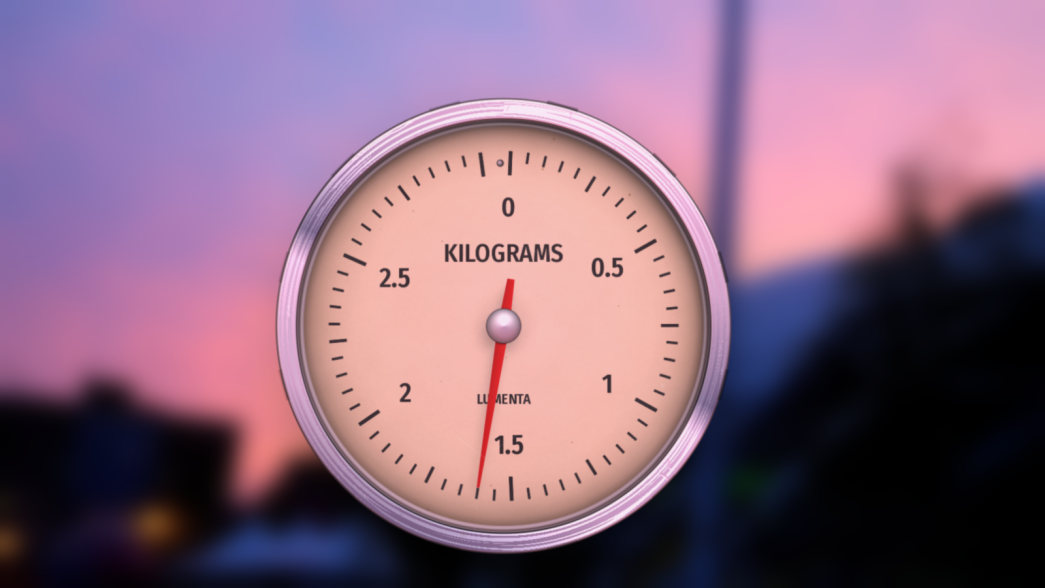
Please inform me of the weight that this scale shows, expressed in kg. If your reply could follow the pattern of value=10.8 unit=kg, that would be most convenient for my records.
value=1.6 unit=kg
